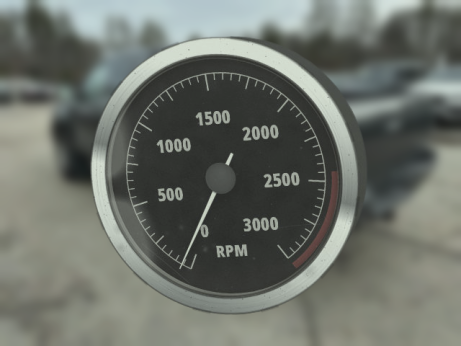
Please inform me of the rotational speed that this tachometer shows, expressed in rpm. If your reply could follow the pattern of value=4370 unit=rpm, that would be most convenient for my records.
value=50 unit=rpm
